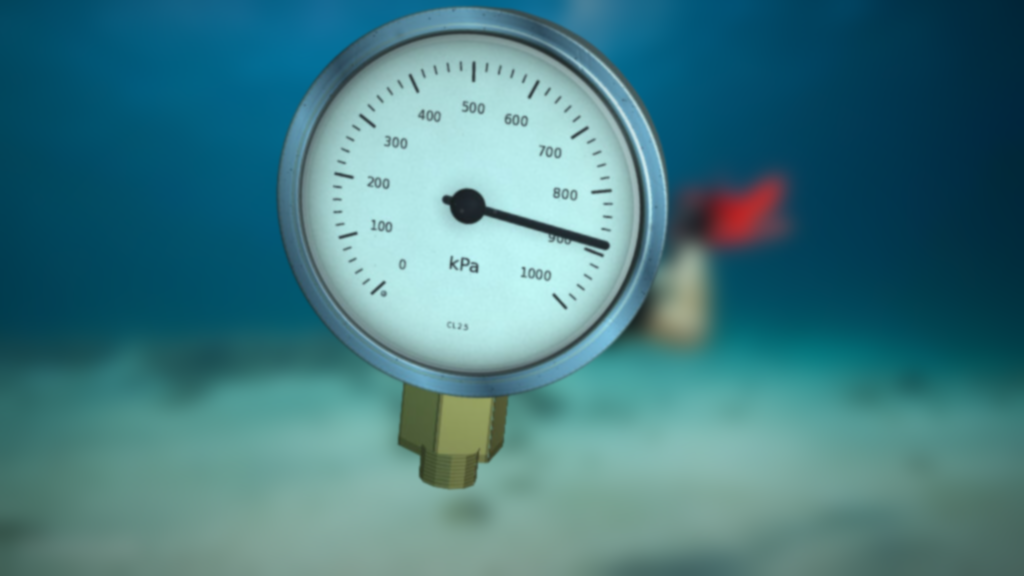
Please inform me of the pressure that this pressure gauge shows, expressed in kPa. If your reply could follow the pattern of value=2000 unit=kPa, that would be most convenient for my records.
value=880 unit=kPa
